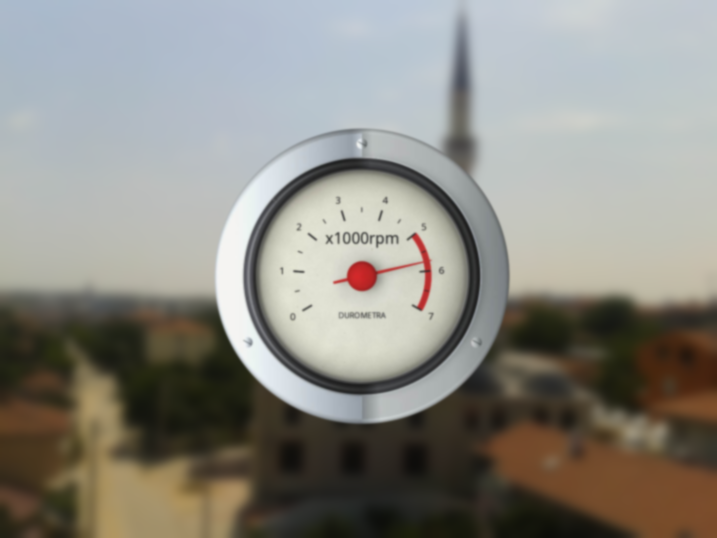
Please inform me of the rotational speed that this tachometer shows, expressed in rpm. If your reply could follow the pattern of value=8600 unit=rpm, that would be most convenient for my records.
value=5750 unit=rpm
